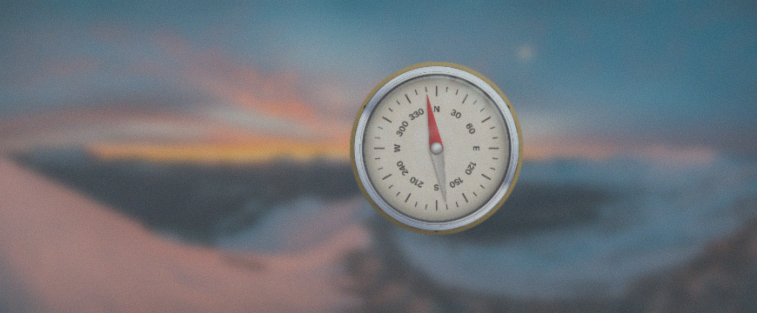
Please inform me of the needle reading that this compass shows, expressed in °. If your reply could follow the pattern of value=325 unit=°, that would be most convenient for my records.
value=350 unit=°
